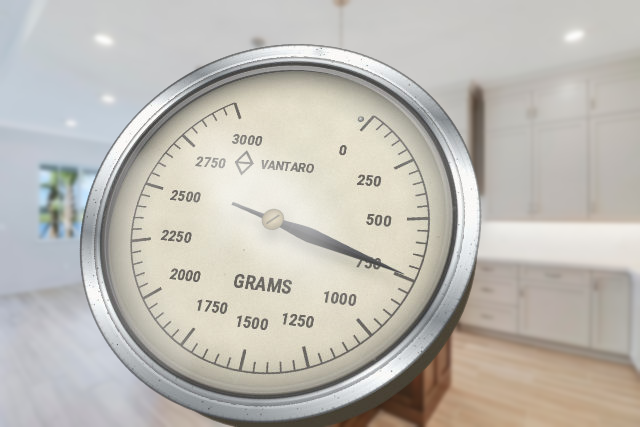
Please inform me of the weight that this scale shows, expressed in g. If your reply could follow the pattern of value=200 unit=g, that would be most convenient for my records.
value=750 unit=g
